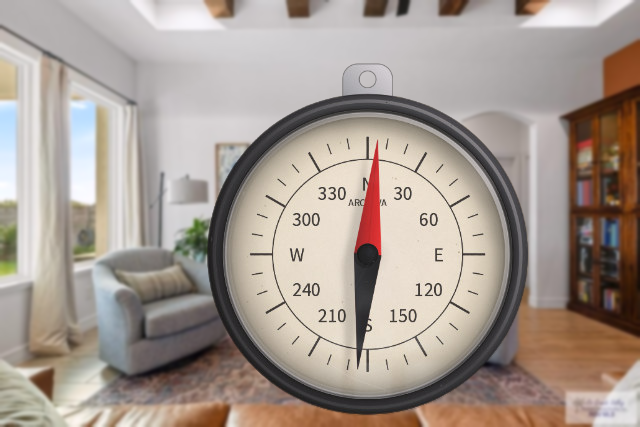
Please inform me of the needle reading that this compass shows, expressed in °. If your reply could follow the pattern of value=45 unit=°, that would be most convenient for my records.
value=5 unit=°
